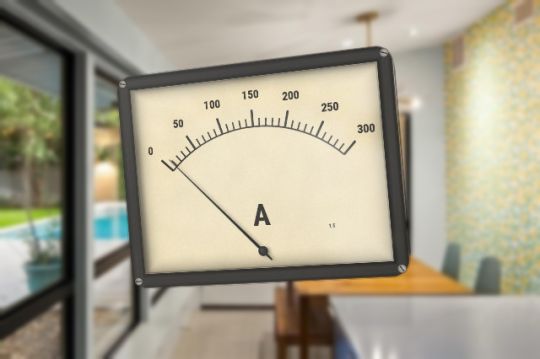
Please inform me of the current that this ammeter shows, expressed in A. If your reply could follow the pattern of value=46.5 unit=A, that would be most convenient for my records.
value=10 unit=A
